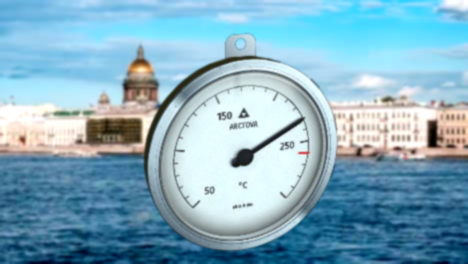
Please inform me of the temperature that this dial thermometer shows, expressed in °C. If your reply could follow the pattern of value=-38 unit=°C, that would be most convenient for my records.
value=230 unit=°C
